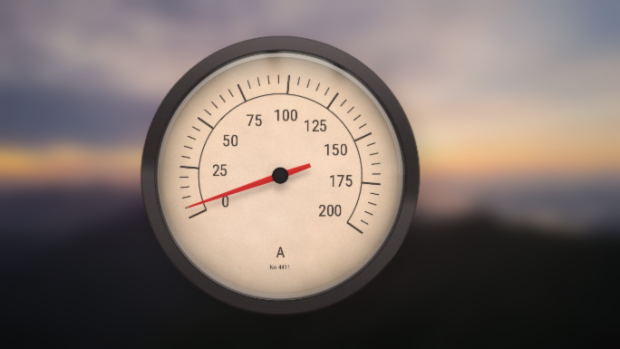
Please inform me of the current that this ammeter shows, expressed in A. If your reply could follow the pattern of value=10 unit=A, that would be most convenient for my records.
value=5 unit=A
